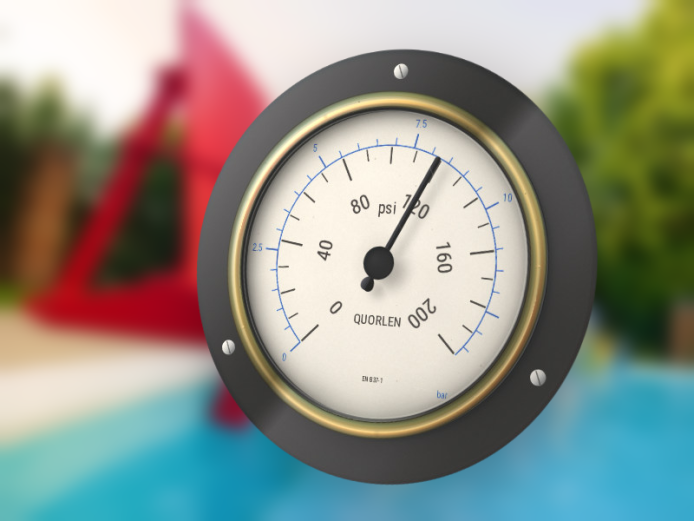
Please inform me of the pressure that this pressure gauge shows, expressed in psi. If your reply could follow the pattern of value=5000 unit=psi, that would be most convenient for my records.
value=120 unit=psi
